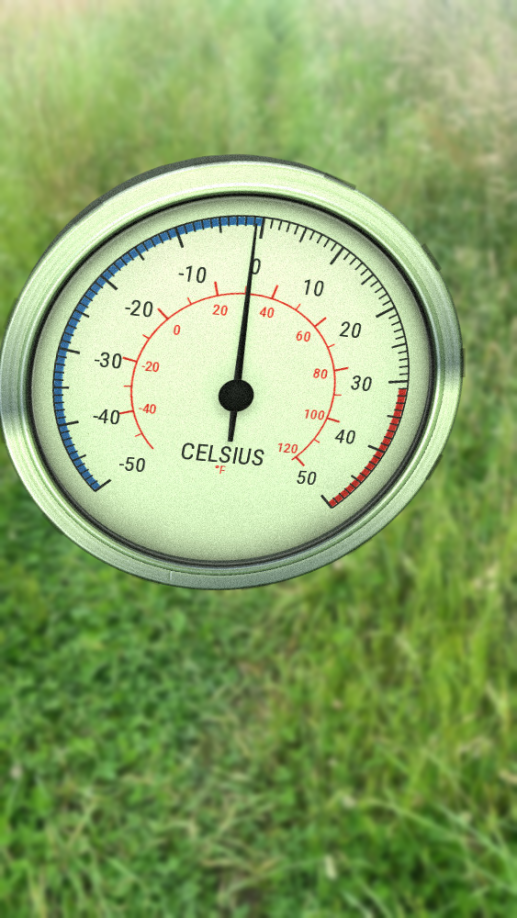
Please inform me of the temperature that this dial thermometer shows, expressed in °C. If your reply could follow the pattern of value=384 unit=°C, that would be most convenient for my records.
value=-1 unit=°C
